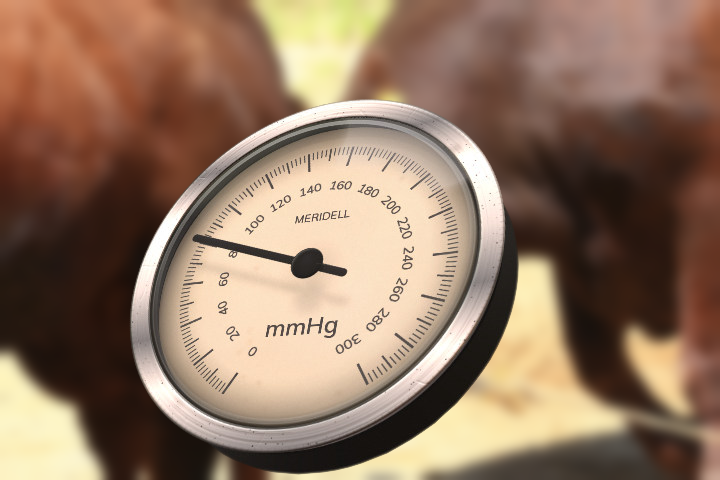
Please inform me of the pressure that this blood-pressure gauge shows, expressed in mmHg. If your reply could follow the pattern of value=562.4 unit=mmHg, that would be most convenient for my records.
value=80 unit=mmHg
